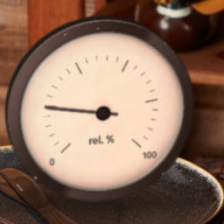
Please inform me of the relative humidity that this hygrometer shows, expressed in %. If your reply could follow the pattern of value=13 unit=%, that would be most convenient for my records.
value=20 unit=%
